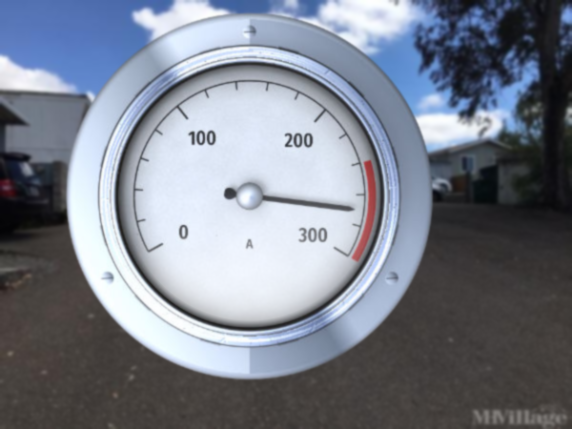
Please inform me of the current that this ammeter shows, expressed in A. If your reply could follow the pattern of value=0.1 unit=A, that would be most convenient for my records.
value=270 unit=A
